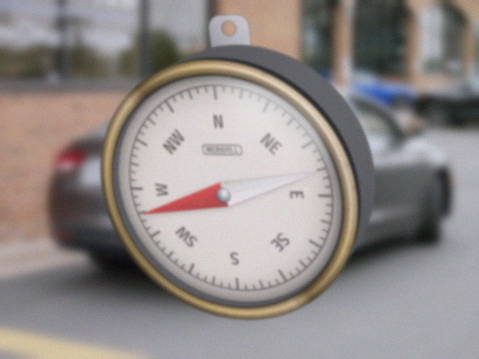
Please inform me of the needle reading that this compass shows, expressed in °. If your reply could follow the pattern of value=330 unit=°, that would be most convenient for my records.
value=255 unit=°
